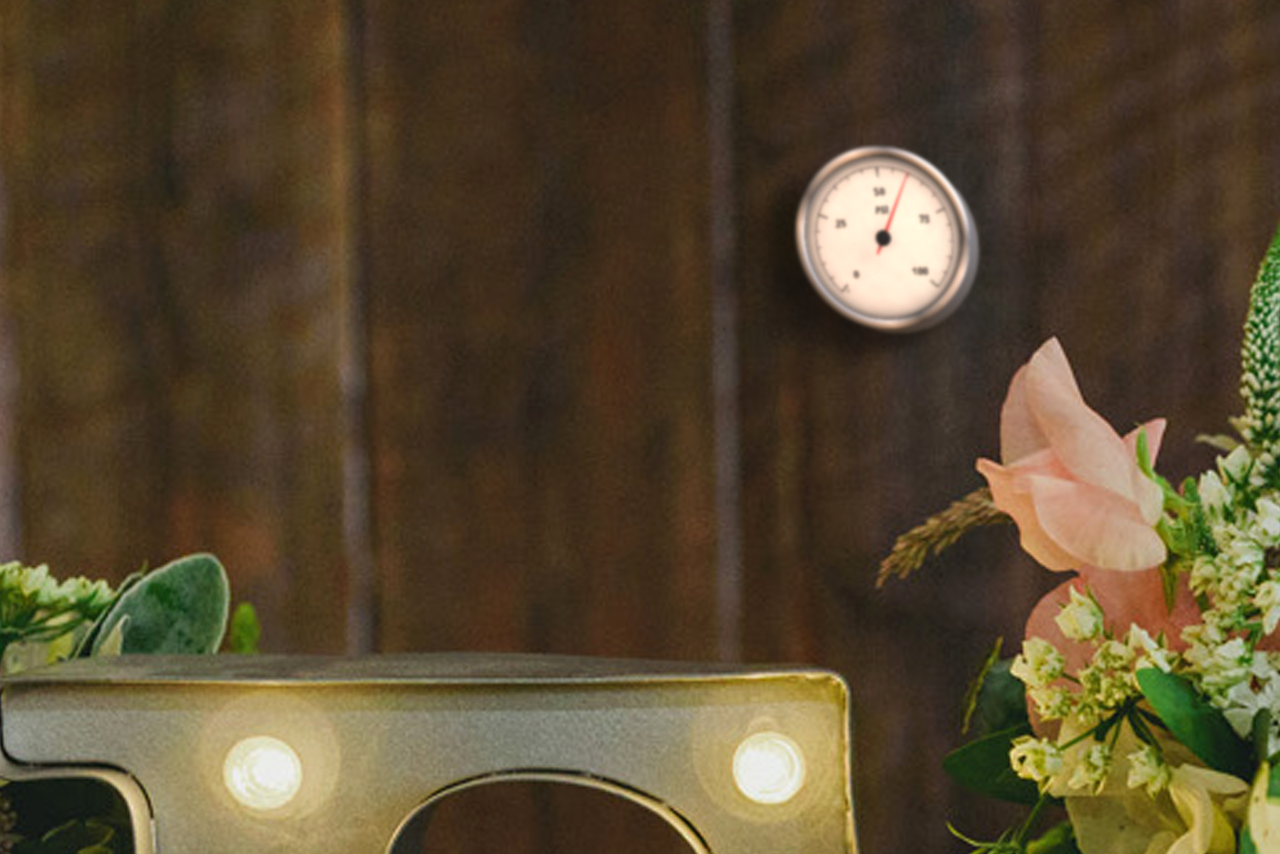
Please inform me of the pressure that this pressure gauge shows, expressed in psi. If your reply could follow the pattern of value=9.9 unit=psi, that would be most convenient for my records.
value=60 unit=psi
